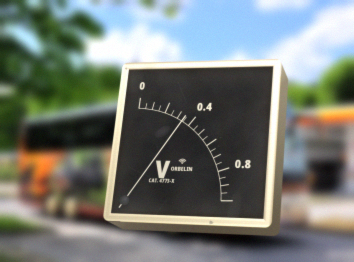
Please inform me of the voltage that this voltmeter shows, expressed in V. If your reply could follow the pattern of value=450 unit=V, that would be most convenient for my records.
value=0.35 unit=V
